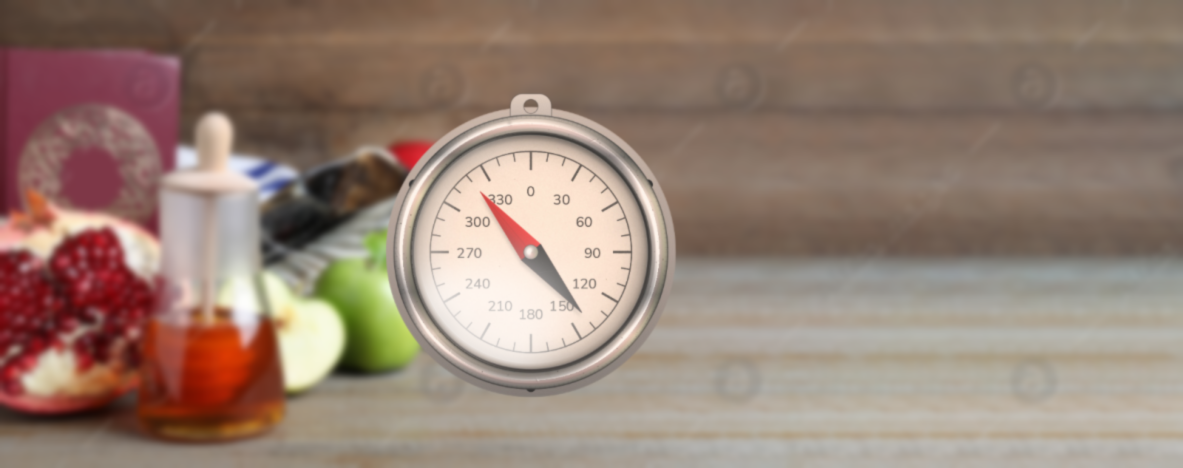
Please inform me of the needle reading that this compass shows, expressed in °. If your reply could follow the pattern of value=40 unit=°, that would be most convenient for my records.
value=320 unit=°
